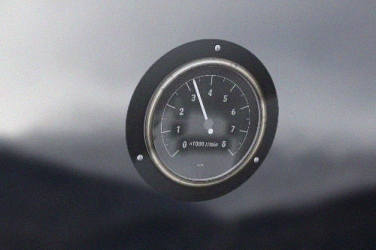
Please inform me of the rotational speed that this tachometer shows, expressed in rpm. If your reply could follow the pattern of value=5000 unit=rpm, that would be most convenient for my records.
value=3250 unit=rpm
